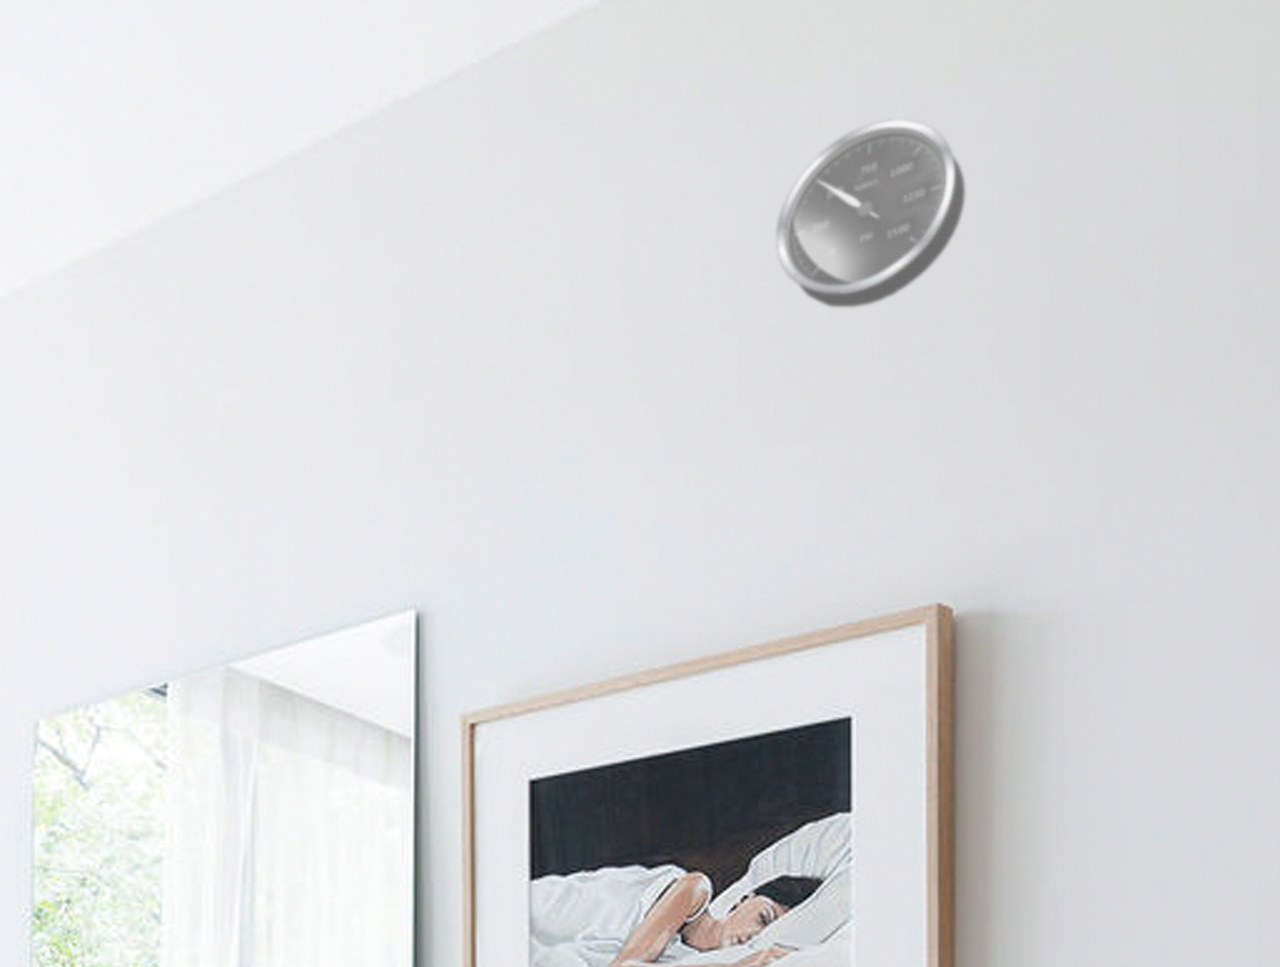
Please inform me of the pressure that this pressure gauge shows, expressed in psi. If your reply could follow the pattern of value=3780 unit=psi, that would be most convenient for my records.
value=500 unit=psi
